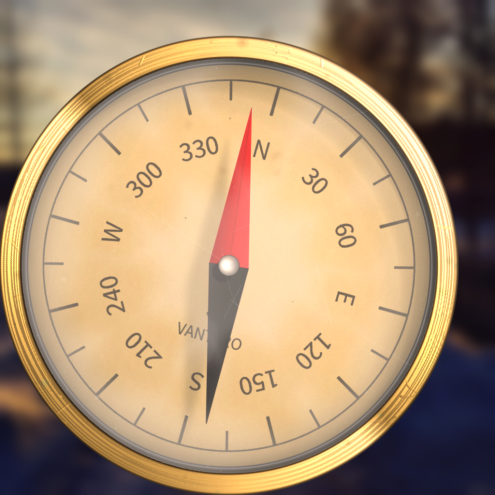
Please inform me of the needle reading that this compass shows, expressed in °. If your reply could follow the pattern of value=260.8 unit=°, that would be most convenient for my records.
value=352.5 unit=°
